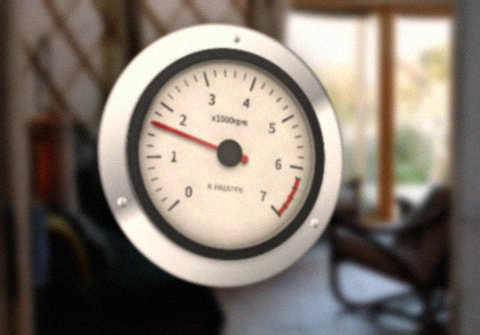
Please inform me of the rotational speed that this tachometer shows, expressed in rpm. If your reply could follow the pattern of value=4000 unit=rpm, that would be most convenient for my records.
value=1600 unit=rpm
